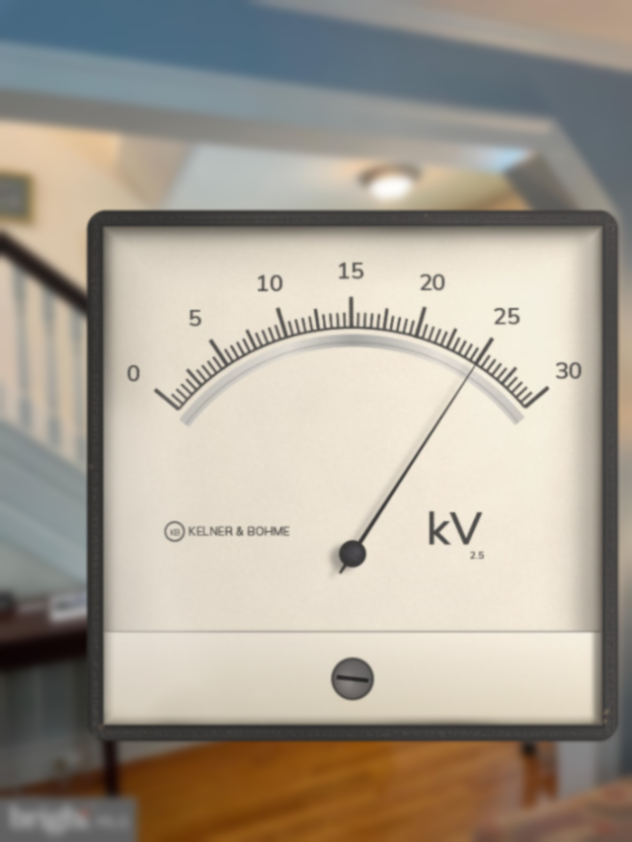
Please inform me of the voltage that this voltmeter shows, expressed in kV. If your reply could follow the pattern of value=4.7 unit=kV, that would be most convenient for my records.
value=25 unit=kV
